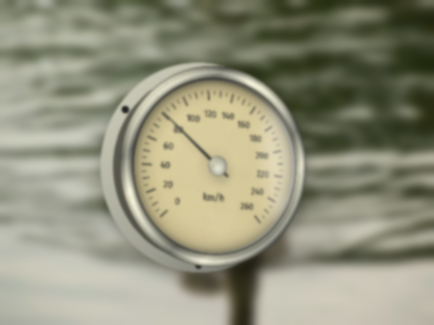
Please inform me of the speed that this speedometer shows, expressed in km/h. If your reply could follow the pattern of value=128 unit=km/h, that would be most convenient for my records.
value=80 unit=km/h
